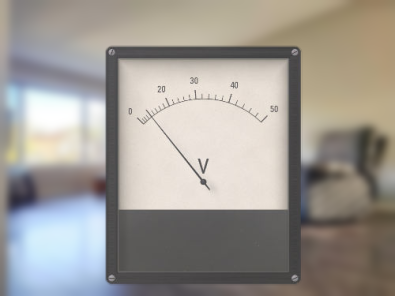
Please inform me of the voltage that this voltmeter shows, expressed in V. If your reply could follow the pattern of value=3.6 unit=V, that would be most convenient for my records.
value=10 unit=V
